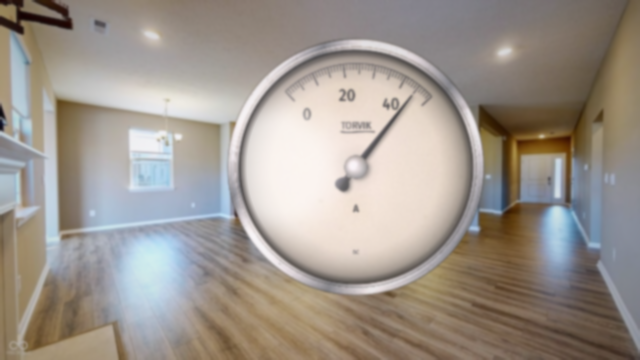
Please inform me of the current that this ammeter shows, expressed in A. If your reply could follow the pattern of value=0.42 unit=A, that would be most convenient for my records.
value=45 unit=A
